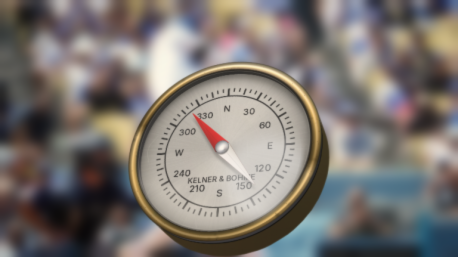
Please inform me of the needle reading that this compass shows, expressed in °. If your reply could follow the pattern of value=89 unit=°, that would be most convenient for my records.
value=320 unit=°
